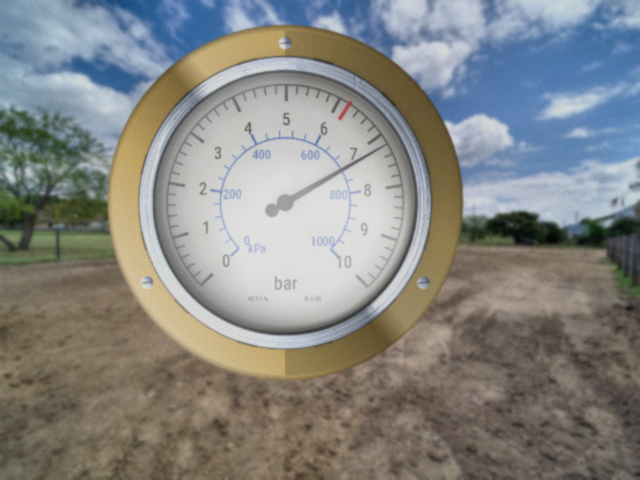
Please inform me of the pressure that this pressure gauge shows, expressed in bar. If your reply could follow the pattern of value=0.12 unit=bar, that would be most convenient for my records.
value=7.2 unit=bar
